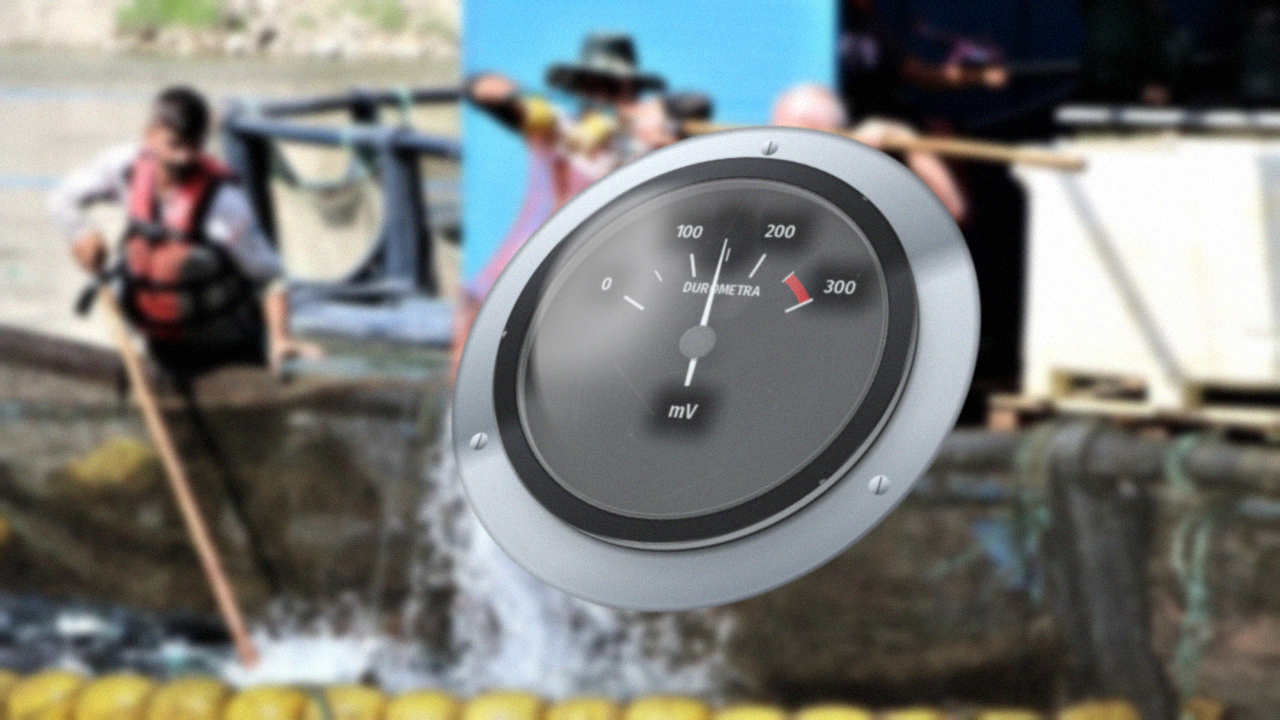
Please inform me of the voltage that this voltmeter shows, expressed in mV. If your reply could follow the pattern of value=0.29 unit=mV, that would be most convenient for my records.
value=150 unit=mV
